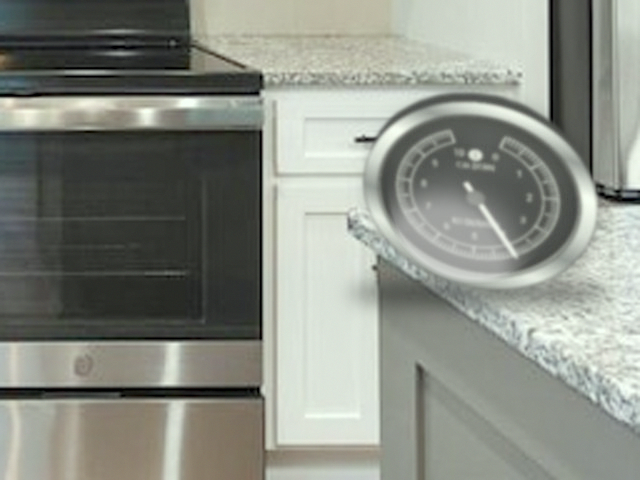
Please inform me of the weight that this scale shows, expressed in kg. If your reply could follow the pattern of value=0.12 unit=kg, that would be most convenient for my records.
value=4 unit=kg
